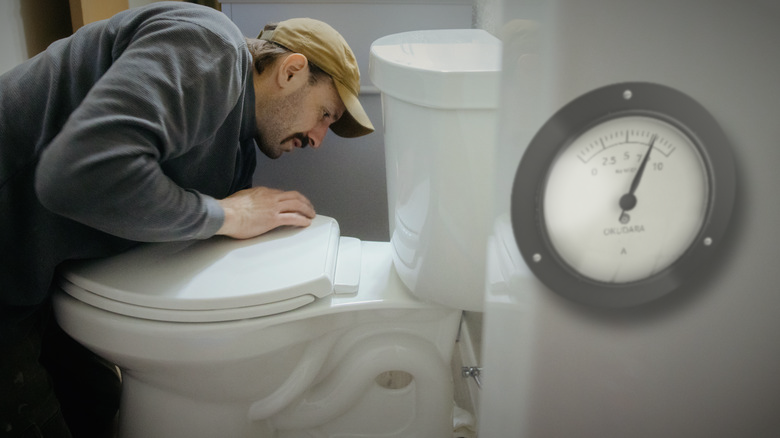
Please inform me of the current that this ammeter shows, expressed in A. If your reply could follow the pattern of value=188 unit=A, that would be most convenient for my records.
value=7.5 unit=A
